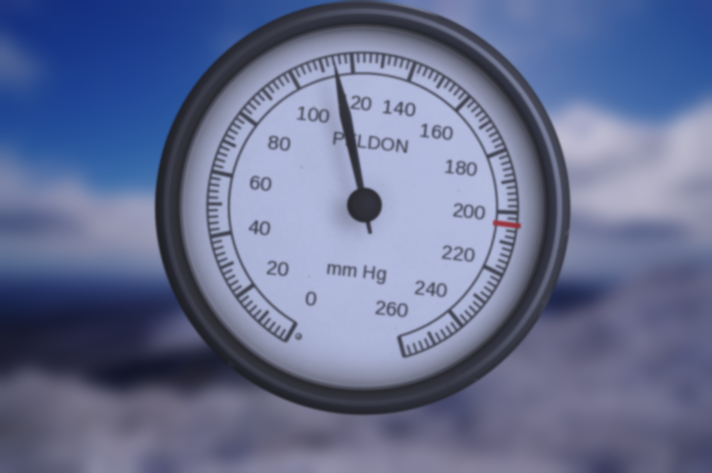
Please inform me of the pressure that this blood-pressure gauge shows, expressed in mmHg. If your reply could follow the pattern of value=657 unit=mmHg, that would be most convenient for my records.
value=114 unit=mmHg
